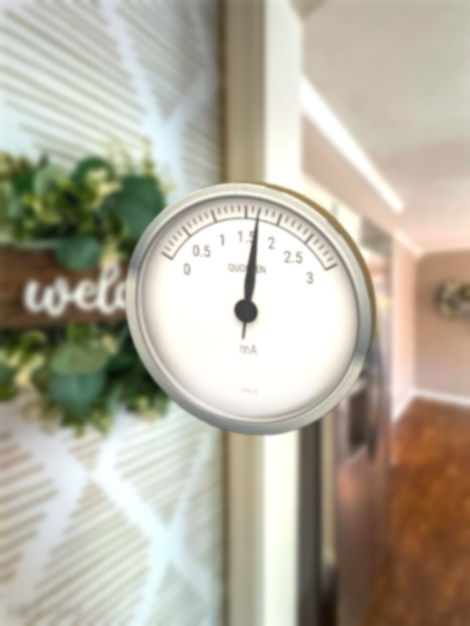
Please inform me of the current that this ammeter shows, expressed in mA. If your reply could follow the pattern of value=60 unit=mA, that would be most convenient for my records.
value=1.7 unit=mA
